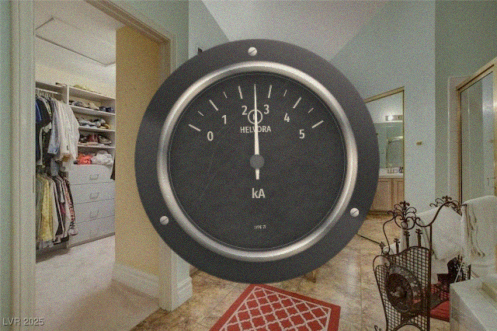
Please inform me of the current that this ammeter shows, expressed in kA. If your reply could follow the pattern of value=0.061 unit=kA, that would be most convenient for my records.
value=2.5 unit=kA
